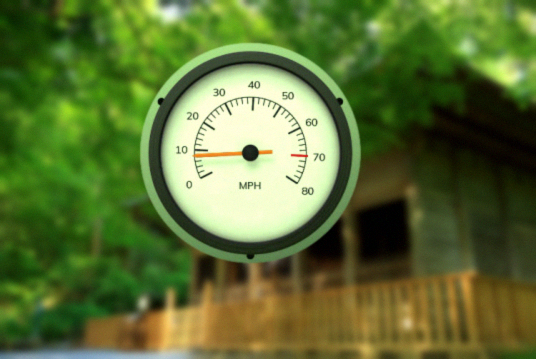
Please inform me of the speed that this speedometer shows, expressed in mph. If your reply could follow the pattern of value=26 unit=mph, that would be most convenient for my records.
value=8 unit=mph
